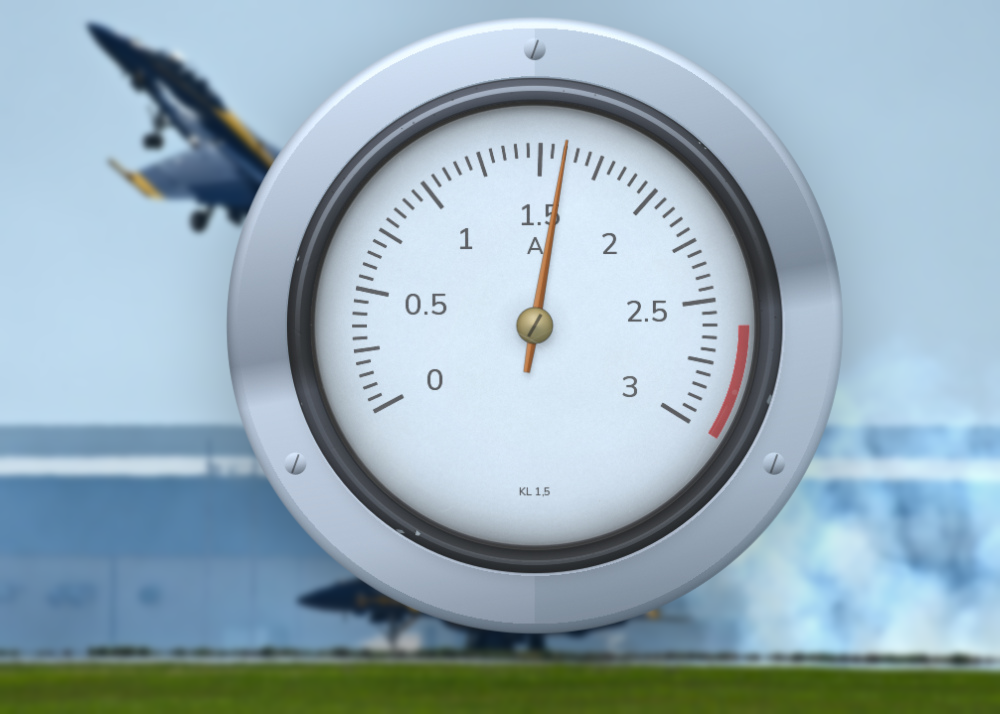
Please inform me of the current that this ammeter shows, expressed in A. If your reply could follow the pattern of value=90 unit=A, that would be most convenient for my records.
value=1.6 unit=A
